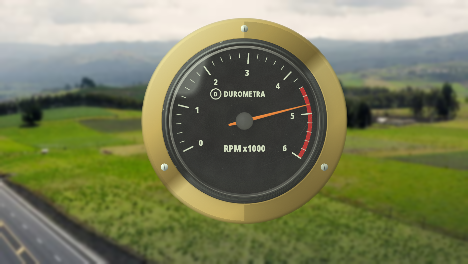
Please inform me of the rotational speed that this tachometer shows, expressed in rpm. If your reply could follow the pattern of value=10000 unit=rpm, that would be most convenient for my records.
value=4800 unit=rpm
